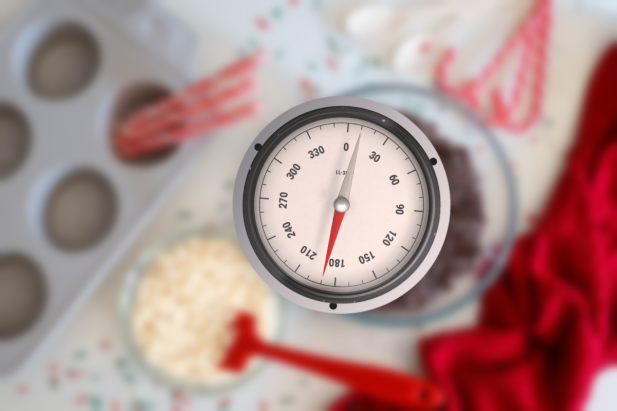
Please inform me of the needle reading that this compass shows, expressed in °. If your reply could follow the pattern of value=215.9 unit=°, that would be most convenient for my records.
value=190 unit=°
